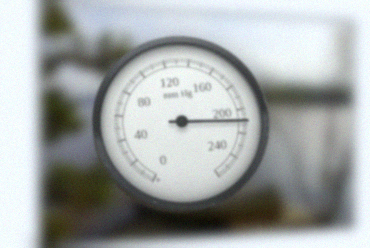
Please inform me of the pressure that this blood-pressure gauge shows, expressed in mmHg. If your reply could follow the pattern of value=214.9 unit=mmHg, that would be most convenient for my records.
value=210 unit=mmHg
